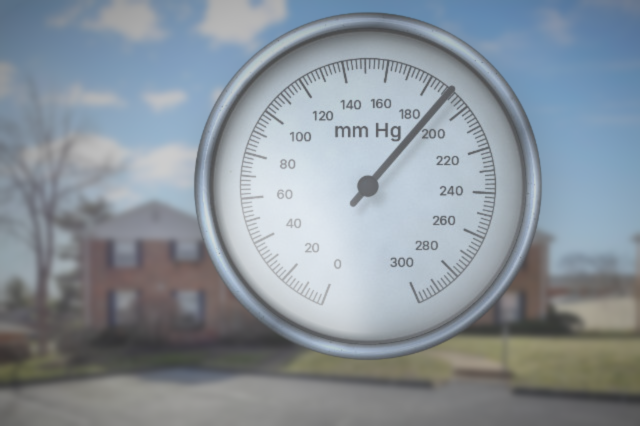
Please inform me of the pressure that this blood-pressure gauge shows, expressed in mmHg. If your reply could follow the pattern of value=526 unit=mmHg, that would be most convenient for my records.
value=190 unit=mmHg
